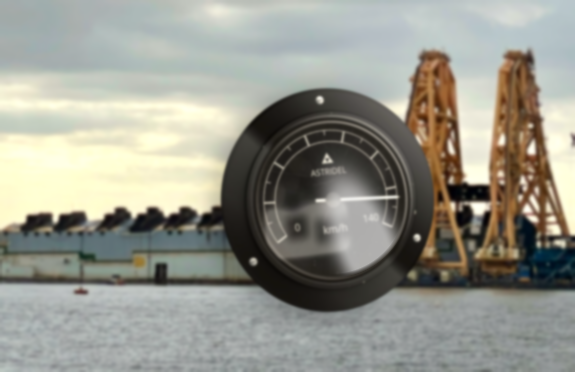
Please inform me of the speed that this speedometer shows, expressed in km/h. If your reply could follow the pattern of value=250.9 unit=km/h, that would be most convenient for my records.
value=125 unit=km/h
